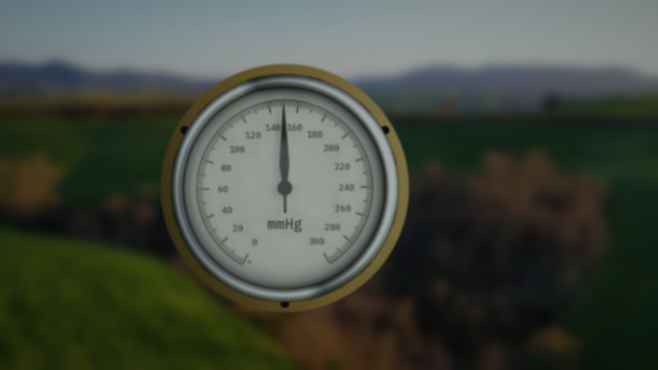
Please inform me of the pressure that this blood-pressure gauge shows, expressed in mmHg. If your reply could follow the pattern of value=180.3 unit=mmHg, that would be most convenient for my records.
value=150 unit=mmHg
